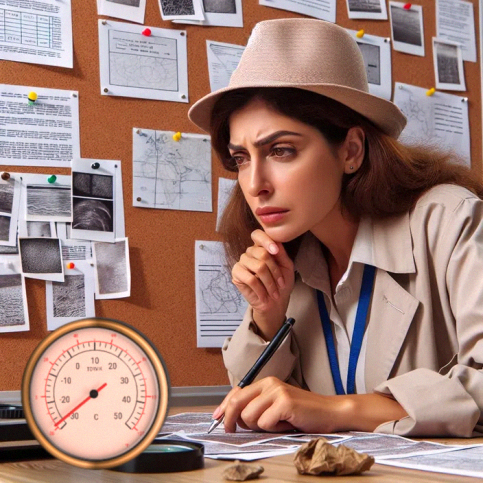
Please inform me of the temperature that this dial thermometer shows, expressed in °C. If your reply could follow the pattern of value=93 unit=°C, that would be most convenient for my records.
value=-28 unit=°C
